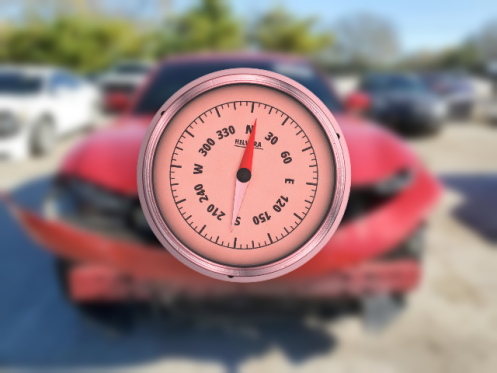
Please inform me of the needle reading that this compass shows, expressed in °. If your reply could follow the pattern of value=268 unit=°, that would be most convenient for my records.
value=5 unit=°
